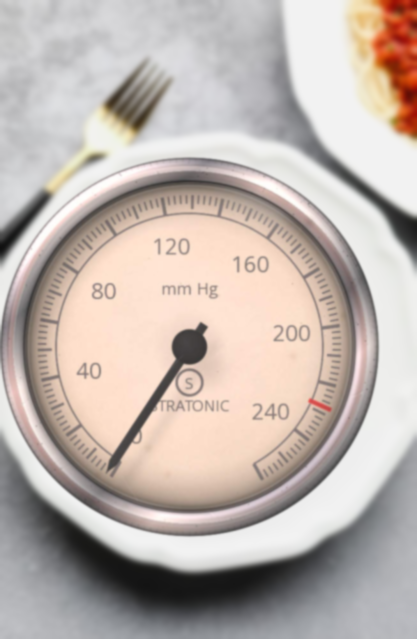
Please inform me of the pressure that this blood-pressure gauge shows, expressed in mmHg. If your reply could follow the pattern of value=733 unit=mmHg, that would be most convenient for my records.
value=2 unit=mmHg
